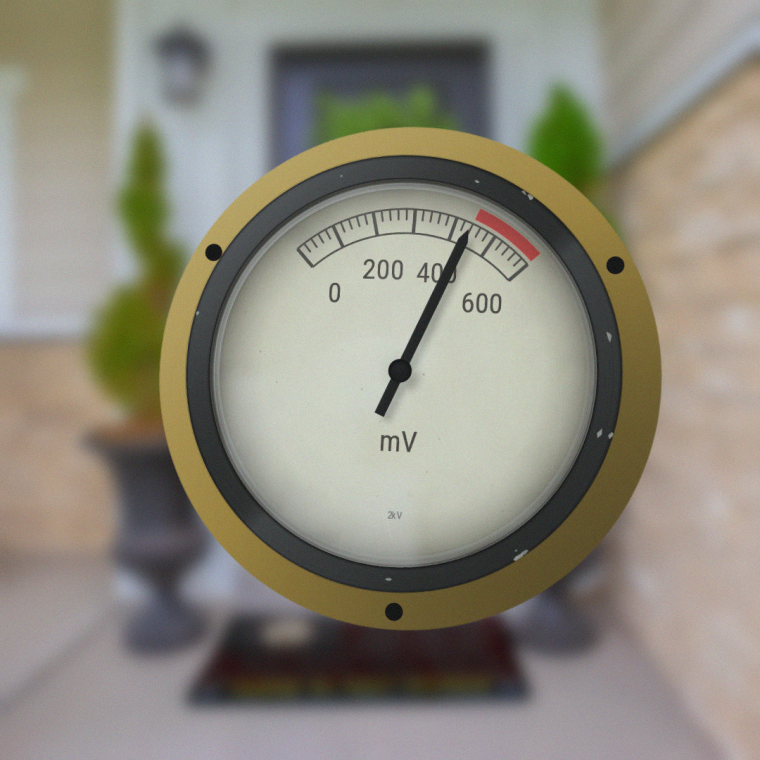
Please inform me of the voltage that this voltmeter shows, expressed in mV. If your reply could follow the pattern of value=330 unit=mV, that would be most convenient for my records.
value=440 unit=mV
